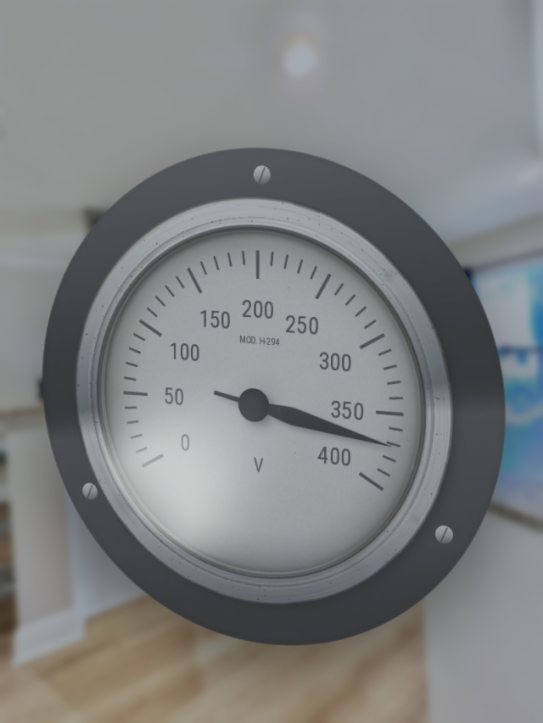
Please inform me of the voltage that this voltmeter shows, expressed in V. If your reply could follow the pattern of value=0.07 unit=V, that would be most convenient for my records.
value=370 unit=V
